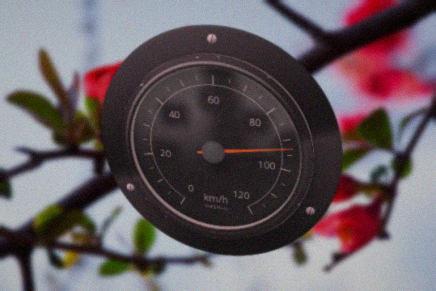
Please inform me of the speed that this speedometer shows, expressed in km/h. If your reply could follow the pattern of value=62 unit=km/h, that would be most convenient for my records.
value=92.5 unit=km/h
